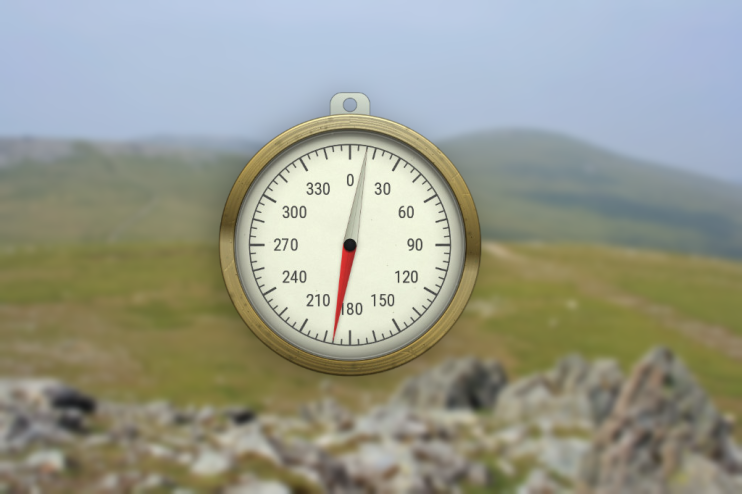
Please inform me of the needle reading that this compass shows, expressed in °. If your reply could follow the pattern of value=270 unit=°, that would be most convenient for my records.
value=190 unit=°
